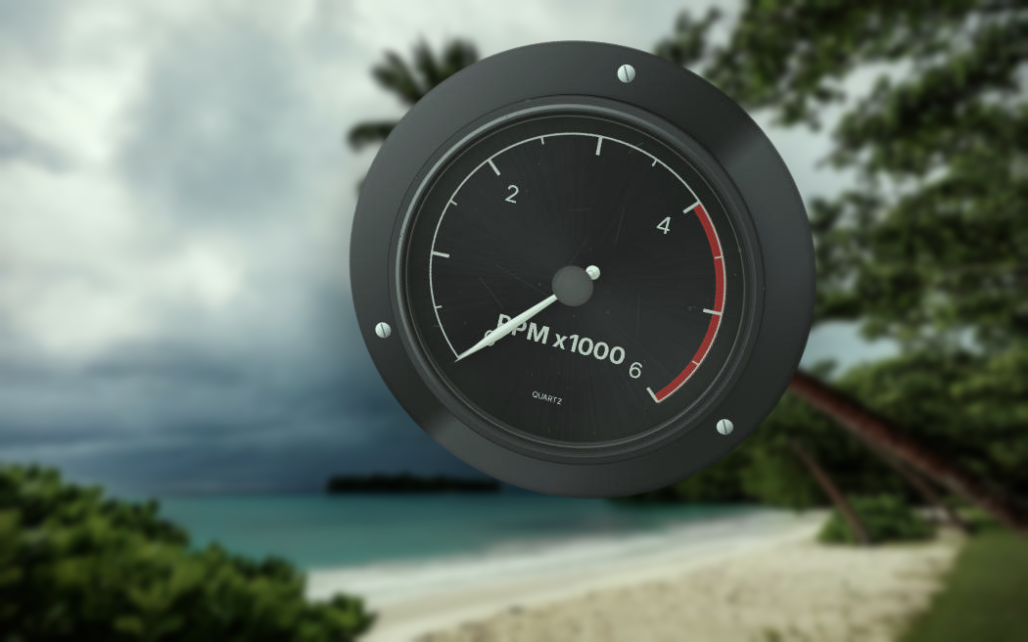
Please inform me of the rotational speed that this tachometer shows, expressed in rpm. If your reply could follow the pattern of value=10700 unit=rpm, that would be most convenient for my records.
value=0 unit=rpm
